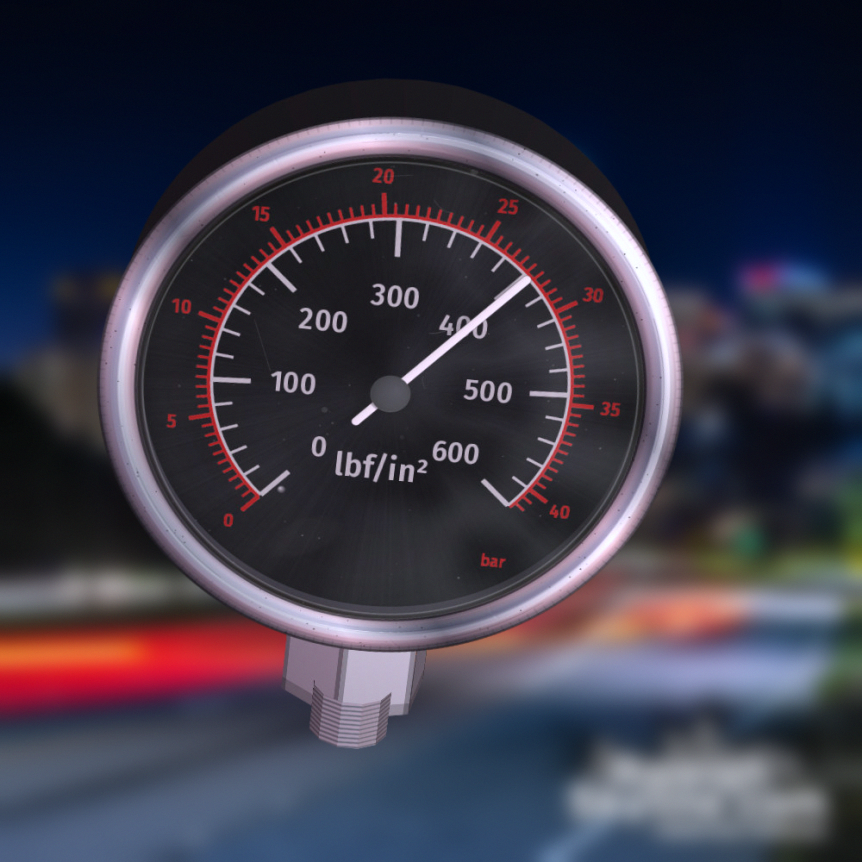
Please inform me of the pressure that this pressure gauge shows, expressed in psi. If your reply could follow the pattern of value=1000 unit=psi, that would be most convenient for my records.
value=400 unit=psi
